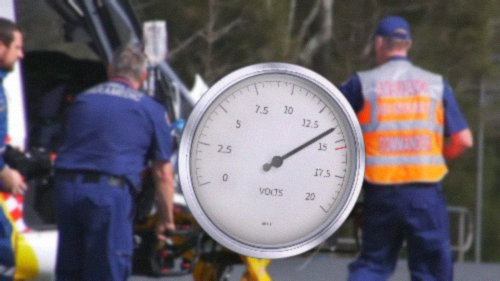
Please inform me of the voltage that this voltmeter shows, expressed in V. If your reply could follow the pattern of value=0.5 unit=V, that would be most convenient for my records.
value=14 unit=V
